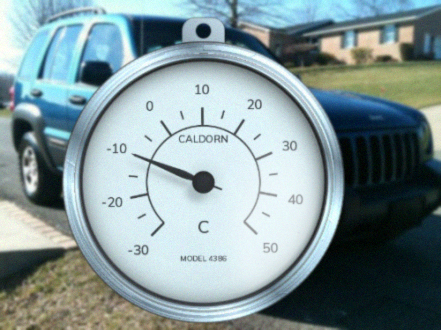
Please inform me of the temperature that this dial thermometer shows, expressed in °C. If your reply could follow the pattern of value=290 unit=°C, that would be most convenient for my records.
value=-10 unit=°C
